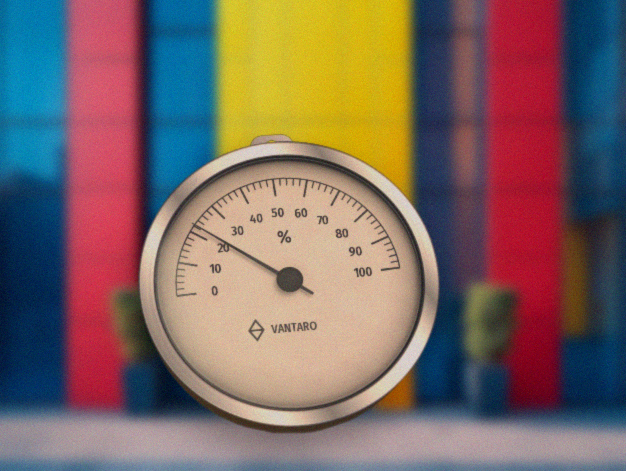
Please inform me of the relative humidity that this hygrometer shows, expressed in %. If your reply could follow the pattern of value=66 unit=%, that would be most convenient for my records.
value=22 unit=%
